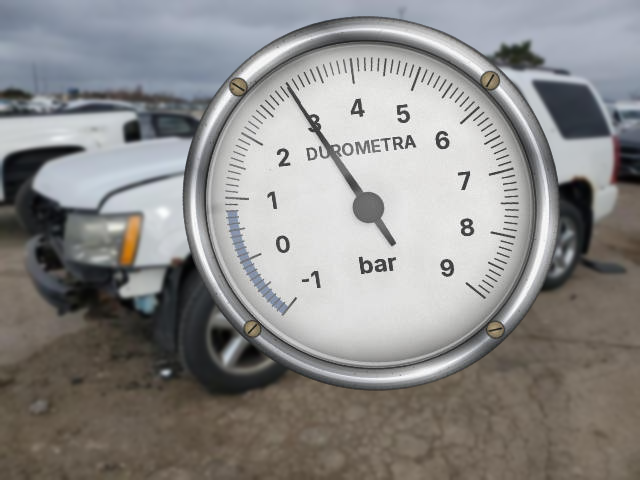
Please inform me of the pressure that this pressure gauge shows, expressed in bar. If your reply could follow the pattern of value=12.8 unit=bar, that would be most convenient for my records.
value=3 unit=bar
